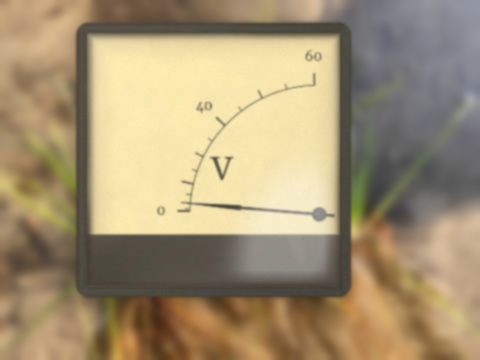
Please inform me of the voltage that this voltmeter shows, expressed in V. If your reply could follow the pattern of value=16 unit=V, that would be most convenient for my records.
value=10 unit=V
